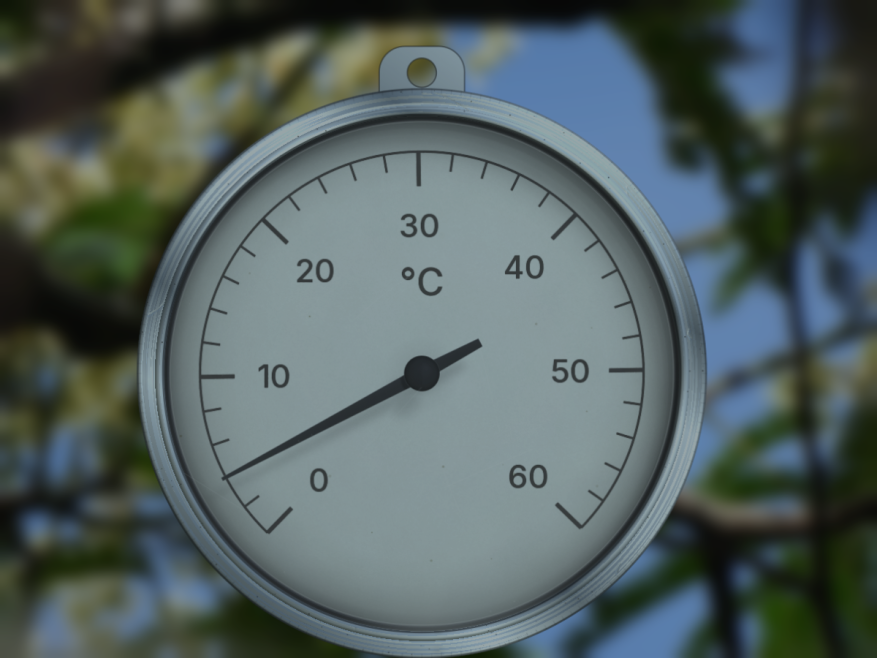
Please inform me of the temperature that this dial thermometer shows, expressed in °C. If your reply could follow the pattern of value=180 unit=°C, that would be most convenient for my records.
value=4 unit=°C
